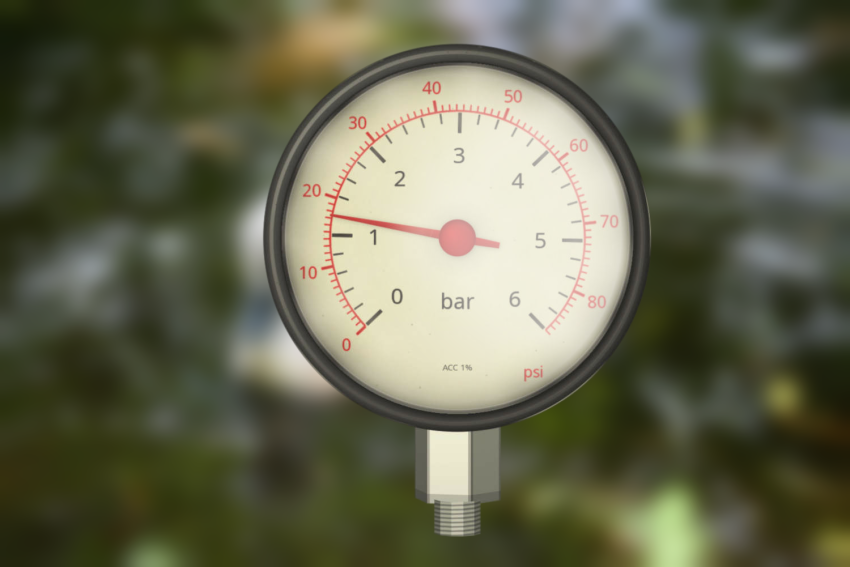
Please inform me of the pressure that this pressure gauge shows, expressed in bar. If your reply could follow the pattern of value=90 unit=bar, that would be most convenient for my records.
value=1.2 unit=bar
